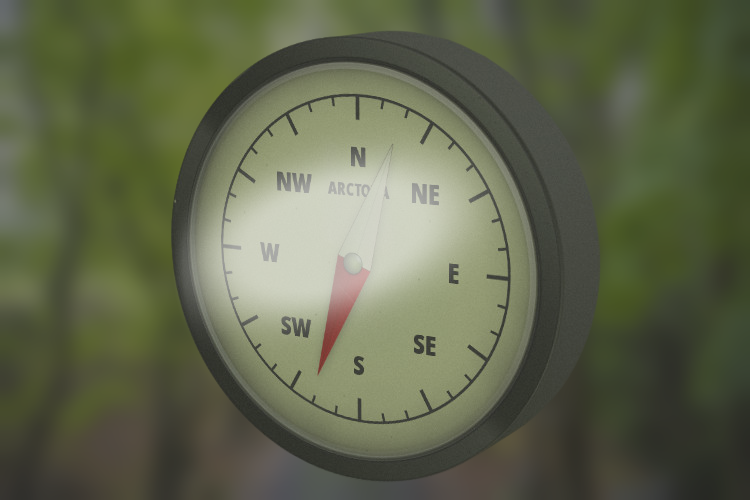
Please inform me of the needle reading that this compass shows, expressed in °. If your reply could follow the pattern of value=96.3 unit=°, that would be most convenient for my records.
value=200 unit=°
